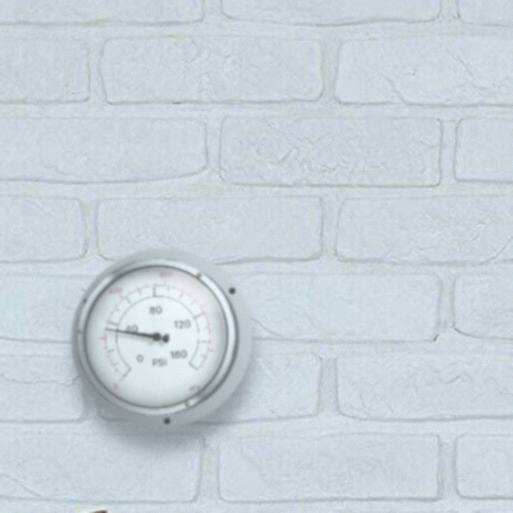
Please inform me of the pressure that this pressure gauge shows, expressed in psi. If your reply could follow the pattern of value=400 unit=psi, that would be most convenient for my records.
value=35 unit=psi
